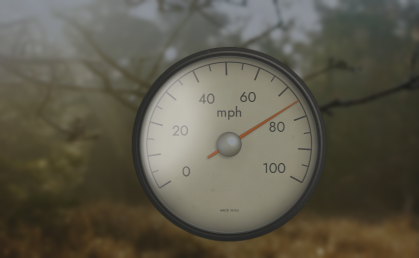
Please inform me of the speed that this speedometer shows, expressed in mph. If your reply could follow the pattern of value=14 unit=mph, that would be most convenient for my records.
value=75 unit=mph
